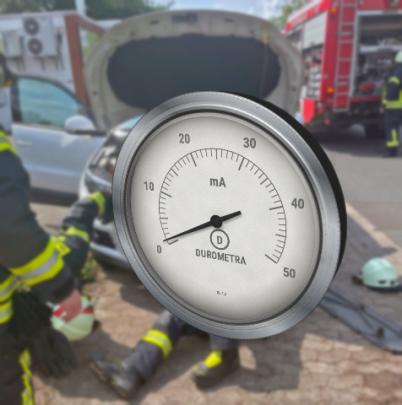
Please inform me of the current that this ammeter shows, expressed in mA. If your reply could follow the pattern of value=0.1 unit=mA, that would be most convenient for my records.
value=1 unit=mA
